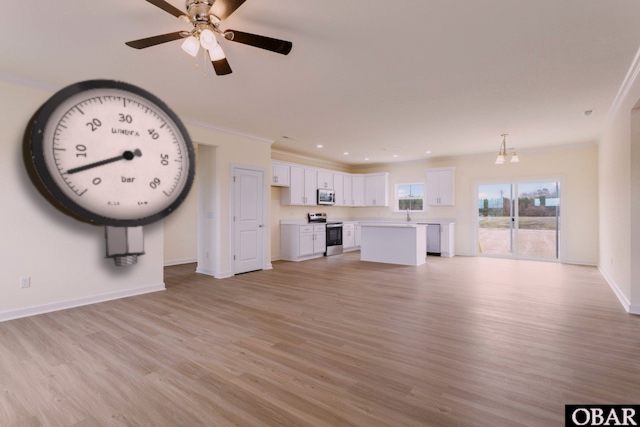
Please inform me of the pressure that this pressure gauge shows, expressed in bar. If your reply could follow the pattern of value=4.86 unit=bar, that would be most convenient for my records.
value=5 unit=bar
